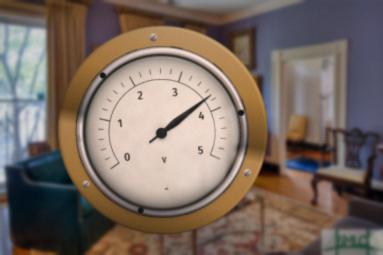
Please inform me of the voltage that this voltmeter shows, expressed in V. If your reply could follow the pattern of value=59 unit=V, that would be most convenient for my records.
value=3.7 unit=V
